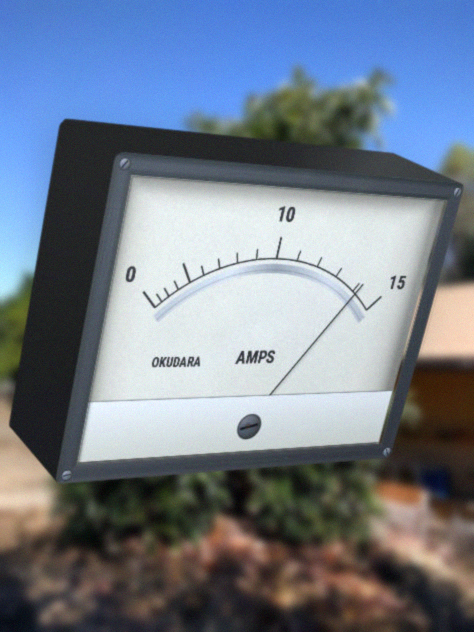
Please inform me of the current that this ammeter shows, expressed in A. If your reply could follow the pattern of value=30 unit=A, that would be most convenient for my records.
value=14 unit=A
